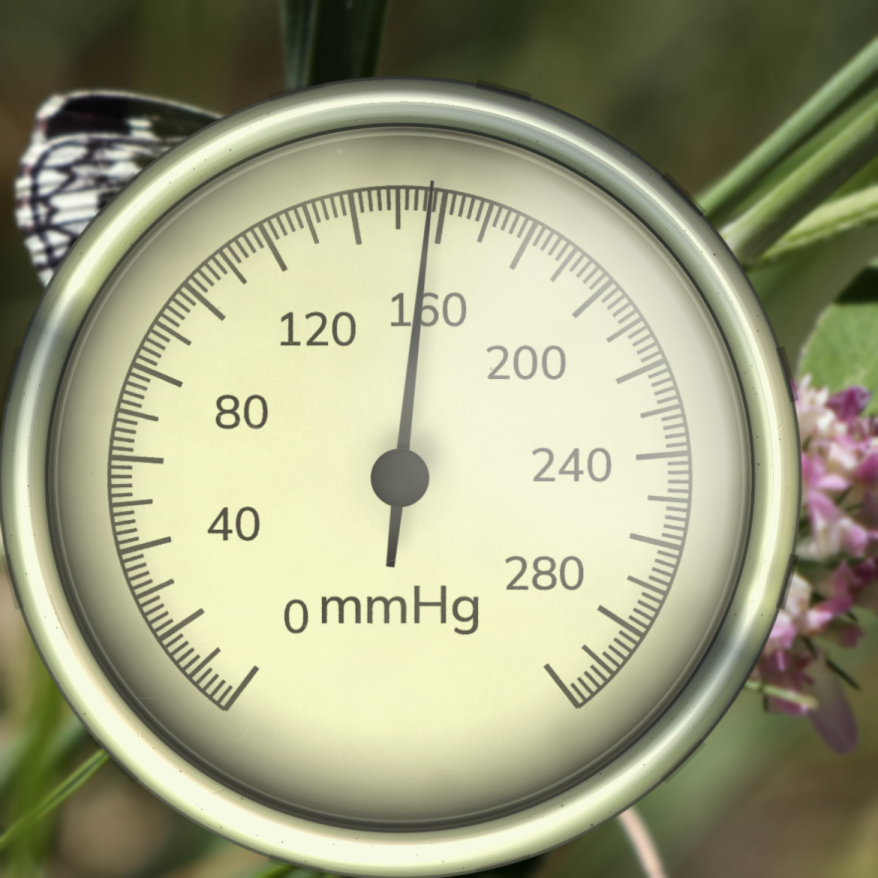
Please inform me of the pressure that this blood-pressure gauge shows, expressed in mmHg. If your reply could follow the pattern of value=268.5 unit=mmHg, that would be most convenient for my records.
value=157 unit=mmHg
